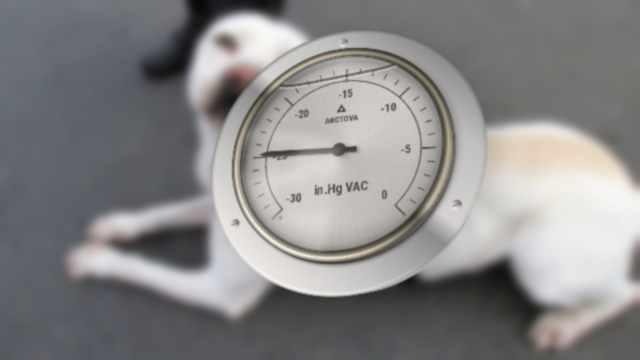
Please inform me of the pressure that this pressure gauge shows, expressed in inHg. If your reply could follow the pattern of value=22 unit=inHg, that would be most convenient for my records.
value=-25 unit=inHg
